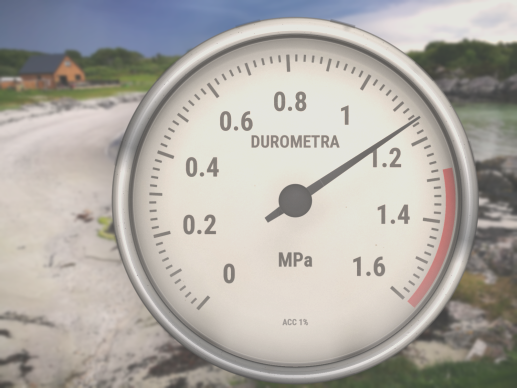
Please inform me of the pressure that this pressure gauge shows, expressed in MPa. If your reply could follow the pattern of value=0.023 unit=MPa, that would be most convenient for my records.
value=1.15 unit=MPa
